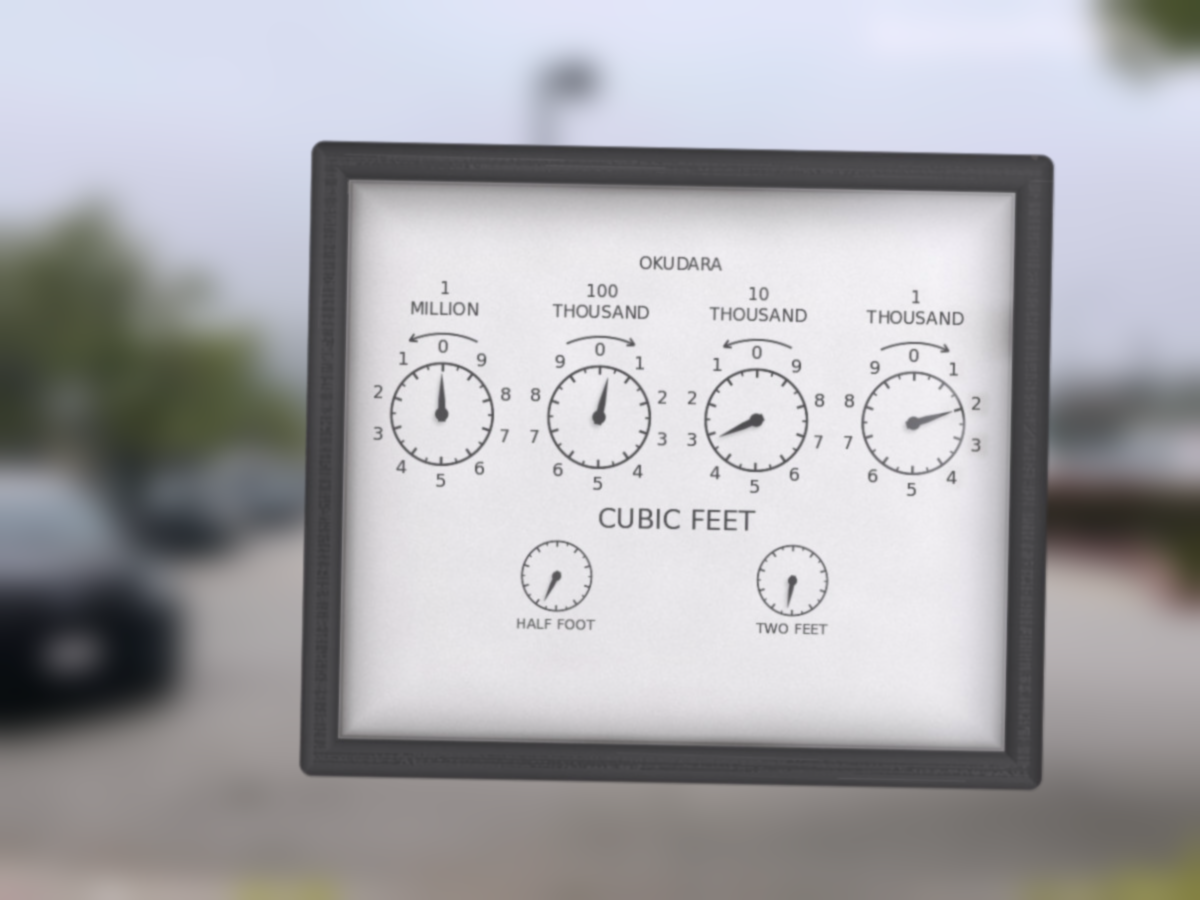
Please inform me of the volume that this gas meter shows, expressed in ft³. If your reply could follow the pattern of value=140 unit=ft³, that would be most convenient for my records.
value=3200 unit=ft³
